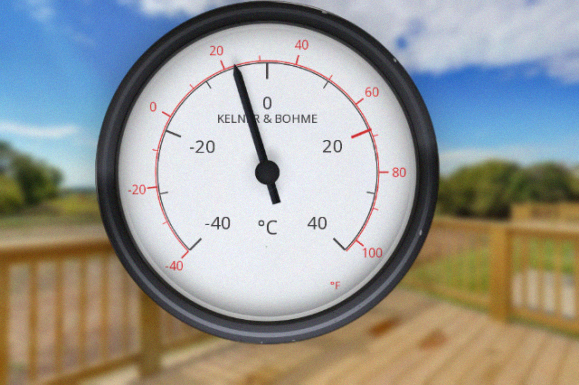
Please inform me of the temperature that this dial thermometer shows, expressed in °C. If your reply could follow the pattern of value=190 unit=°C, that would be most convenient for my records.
value=-5 unit=°C
